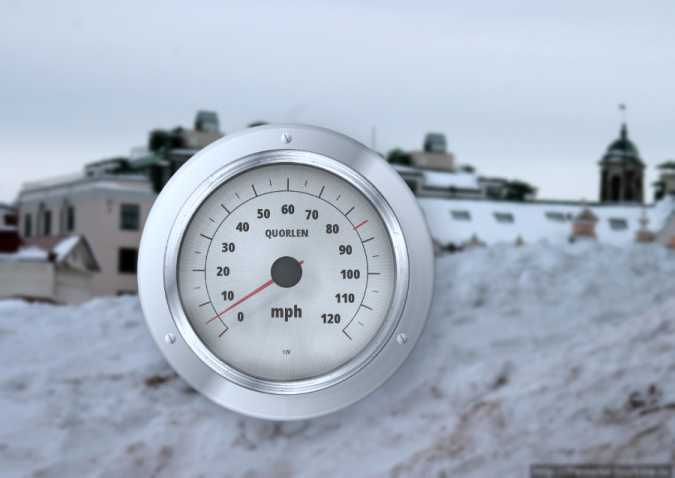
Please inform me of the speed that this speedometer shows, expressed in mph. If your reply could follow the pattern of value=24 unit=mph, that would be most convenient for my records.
value=5 unit=mph
